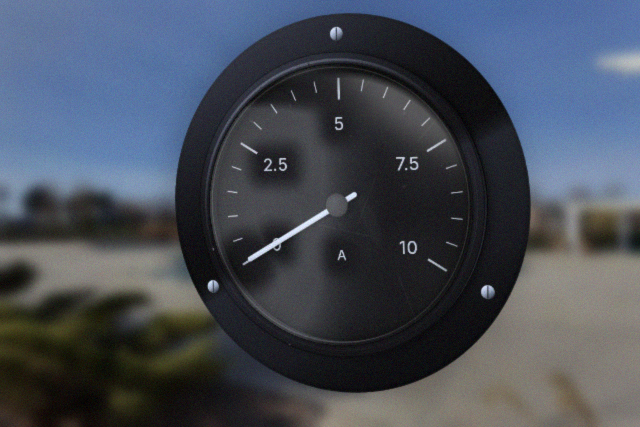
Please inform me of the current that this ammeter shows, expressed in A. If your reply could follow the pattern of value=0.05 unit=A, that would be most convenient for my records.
value=0 unit=A
